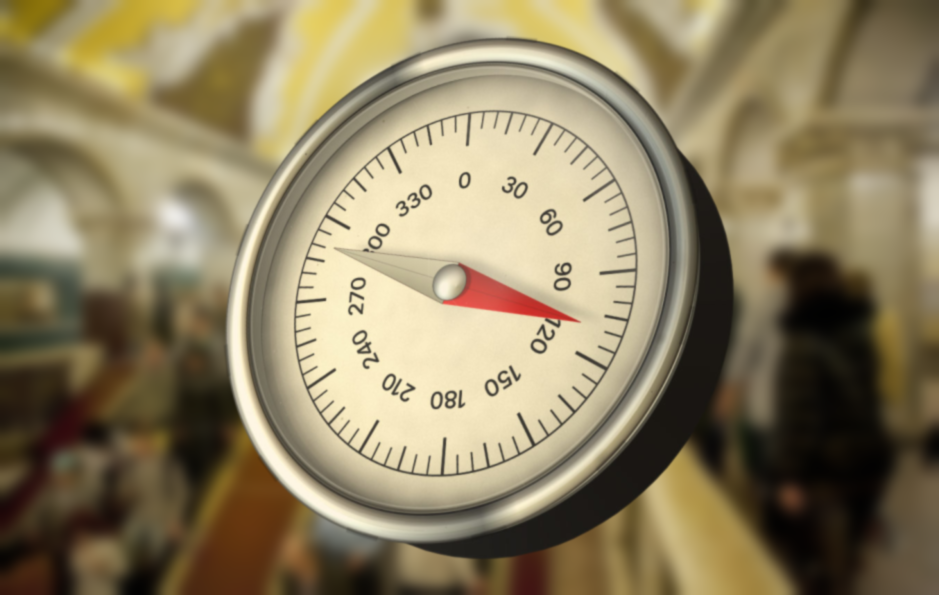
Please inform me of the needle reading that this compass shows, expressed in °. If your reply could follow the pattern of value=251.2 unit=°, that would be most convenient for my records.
value=110 unit=°
